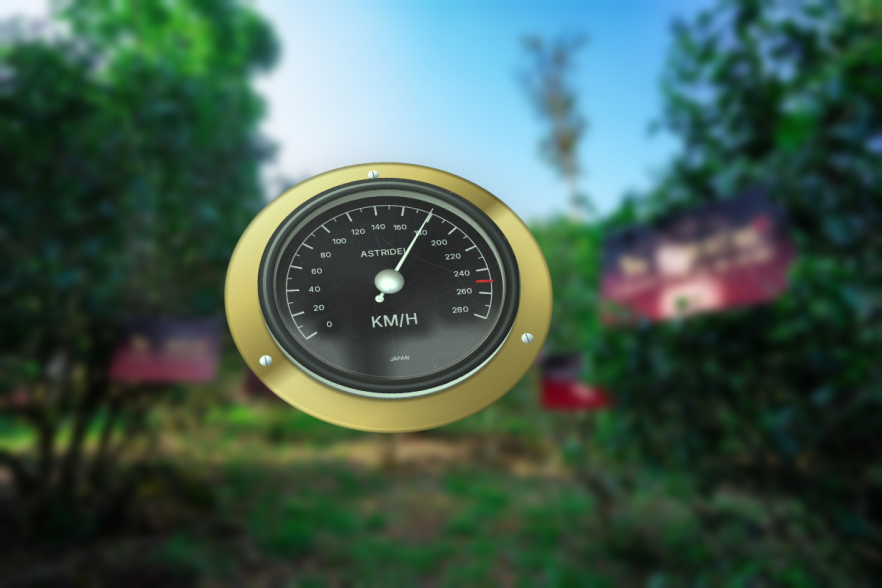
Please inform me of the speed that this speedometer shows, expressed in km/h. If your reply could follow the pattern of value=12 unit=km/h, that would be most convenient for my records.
value=180 unit=km/h
